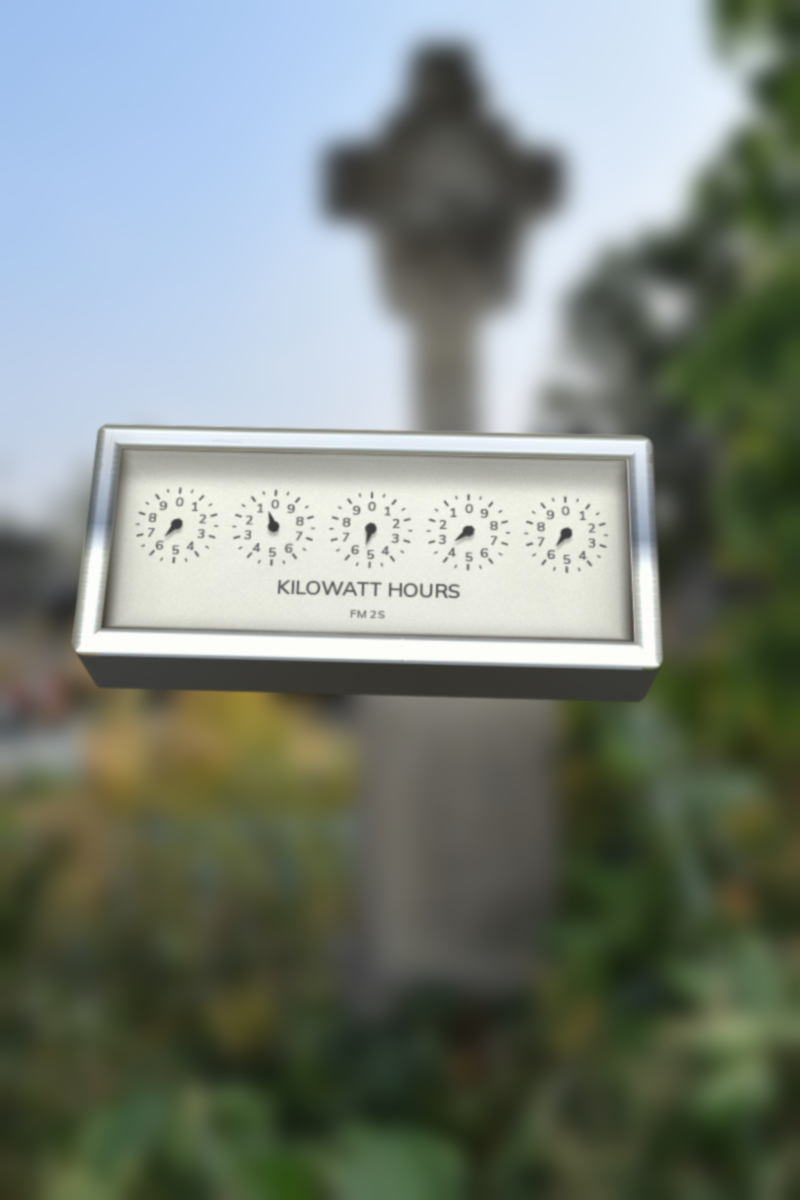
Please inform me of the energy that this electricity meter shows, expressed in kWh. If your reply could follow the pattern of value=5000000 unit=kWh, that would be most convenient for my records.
value=60536 unit=kWh
